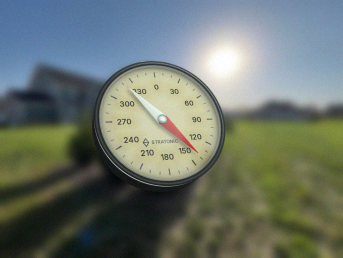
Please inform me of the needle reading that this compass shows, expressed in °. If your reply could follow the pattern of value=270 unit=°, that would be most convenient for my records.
value=140 unit=°
